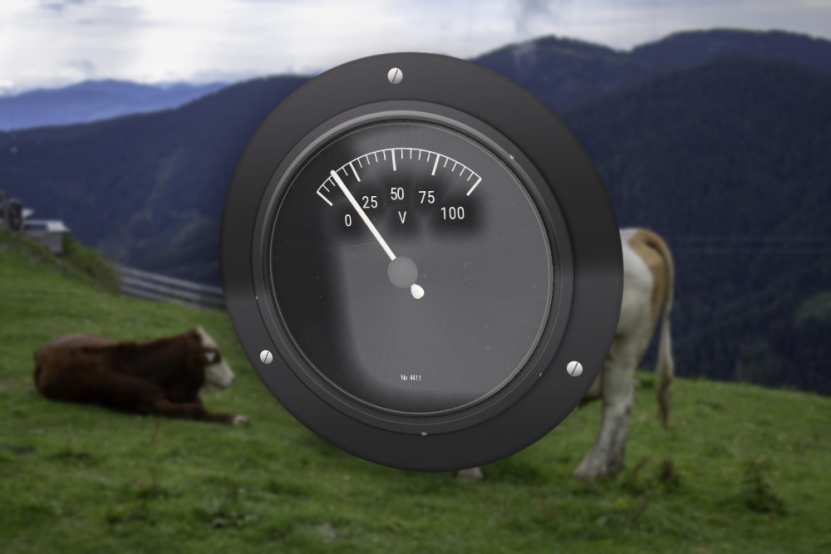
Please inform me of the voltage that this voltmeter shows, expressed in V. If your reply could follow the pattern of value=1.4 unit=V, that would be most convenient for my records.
value=15 unit=V
